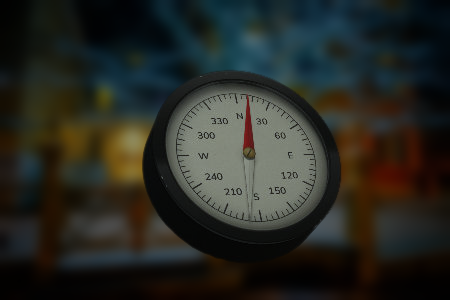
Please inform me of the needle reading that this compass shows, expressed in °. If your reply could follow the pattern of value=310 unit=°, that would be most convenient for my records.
value=10 unit=°
